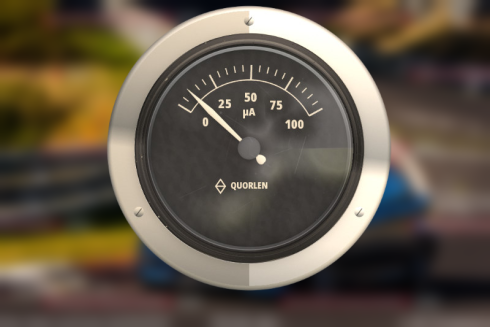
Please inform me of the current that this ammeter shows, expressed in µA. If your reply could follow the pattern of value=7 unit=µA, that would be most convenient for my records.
value=10 unit=µA
